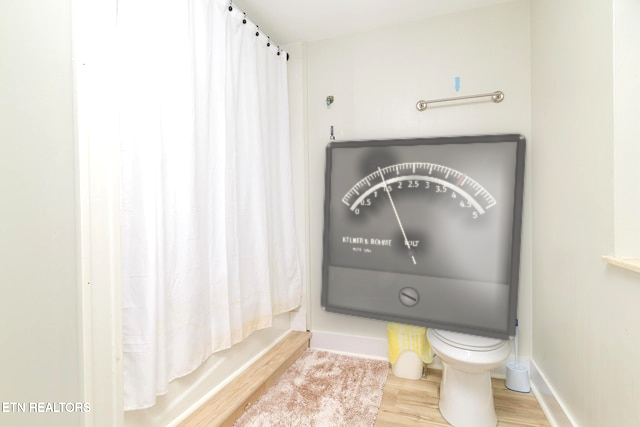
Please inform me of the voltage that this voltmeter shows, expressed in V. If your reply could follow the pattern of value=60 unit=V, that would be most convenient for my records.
value=1.5 unit=V
